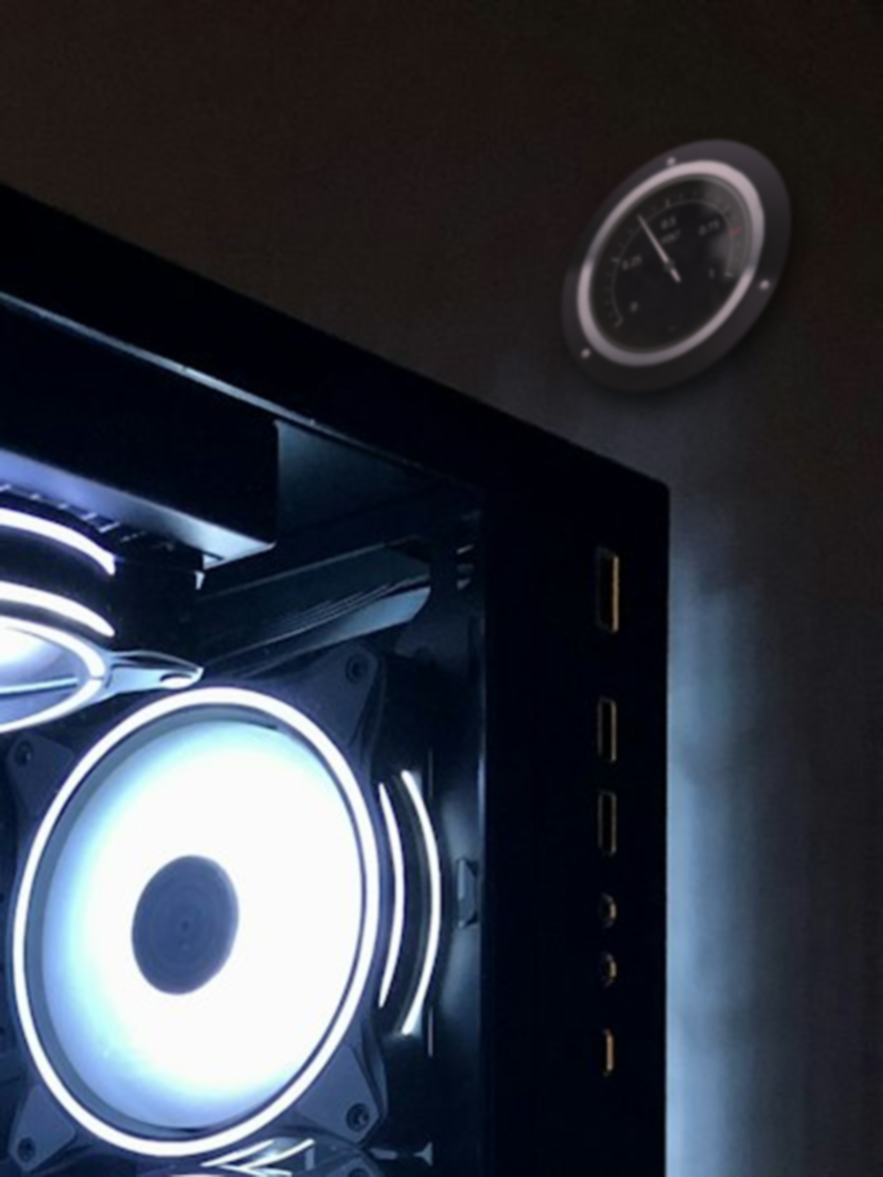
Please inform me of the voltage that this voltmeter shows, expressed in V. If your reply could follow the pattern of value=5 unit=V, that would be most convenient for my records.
value=0.4 unit=V
